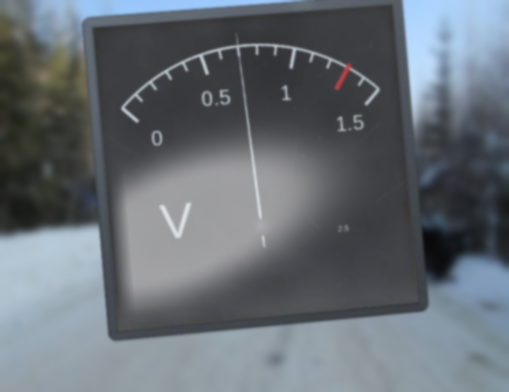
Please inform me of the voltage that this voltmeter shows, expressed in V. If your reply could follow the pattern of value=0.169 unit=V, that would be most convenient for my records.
value=0.7 unit=V
